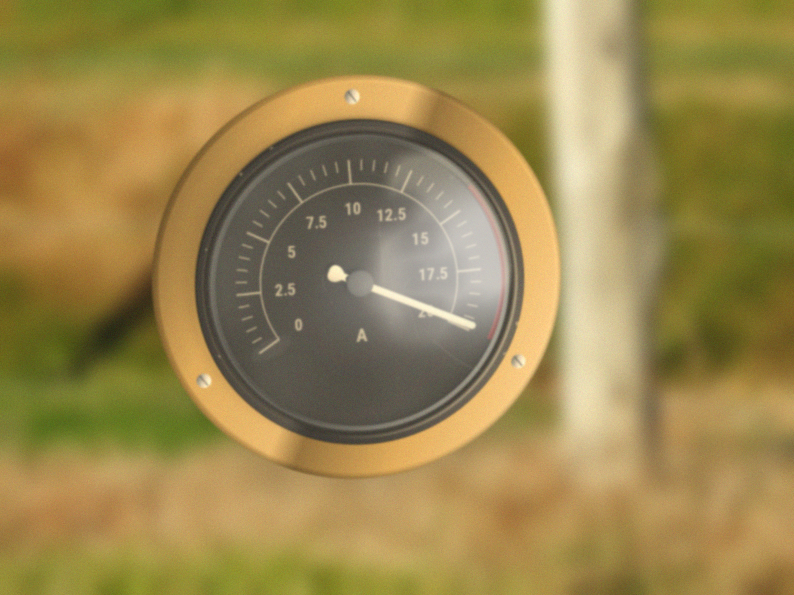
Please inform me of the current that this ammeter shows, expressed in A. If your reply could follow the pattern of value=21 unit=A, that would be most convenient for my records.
value=19.75 unit=A
